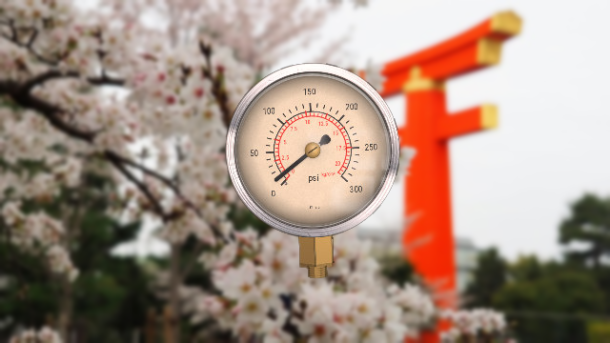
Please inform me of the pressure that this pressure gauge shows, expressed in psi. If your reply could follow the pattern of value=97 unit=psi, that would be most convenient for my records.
value=10 unit=psi
